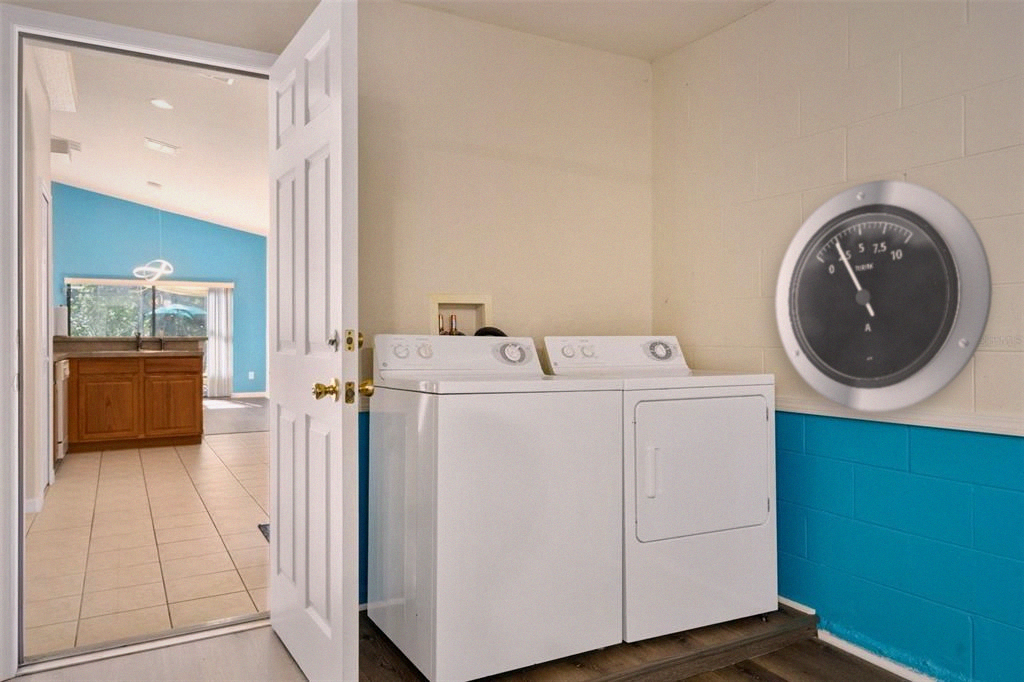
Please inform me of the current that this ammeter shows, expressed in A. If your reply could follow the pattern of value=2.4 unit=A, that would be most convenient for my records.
value=2.5 unit=A
